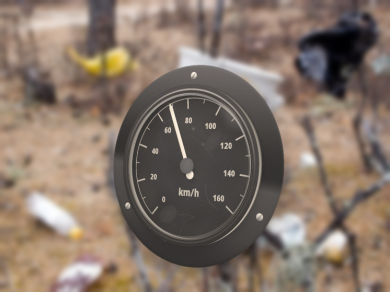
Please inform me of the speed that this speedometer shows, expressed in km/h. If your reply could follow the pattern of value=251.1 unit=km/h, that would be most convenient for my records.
value=70 unit=km/h
